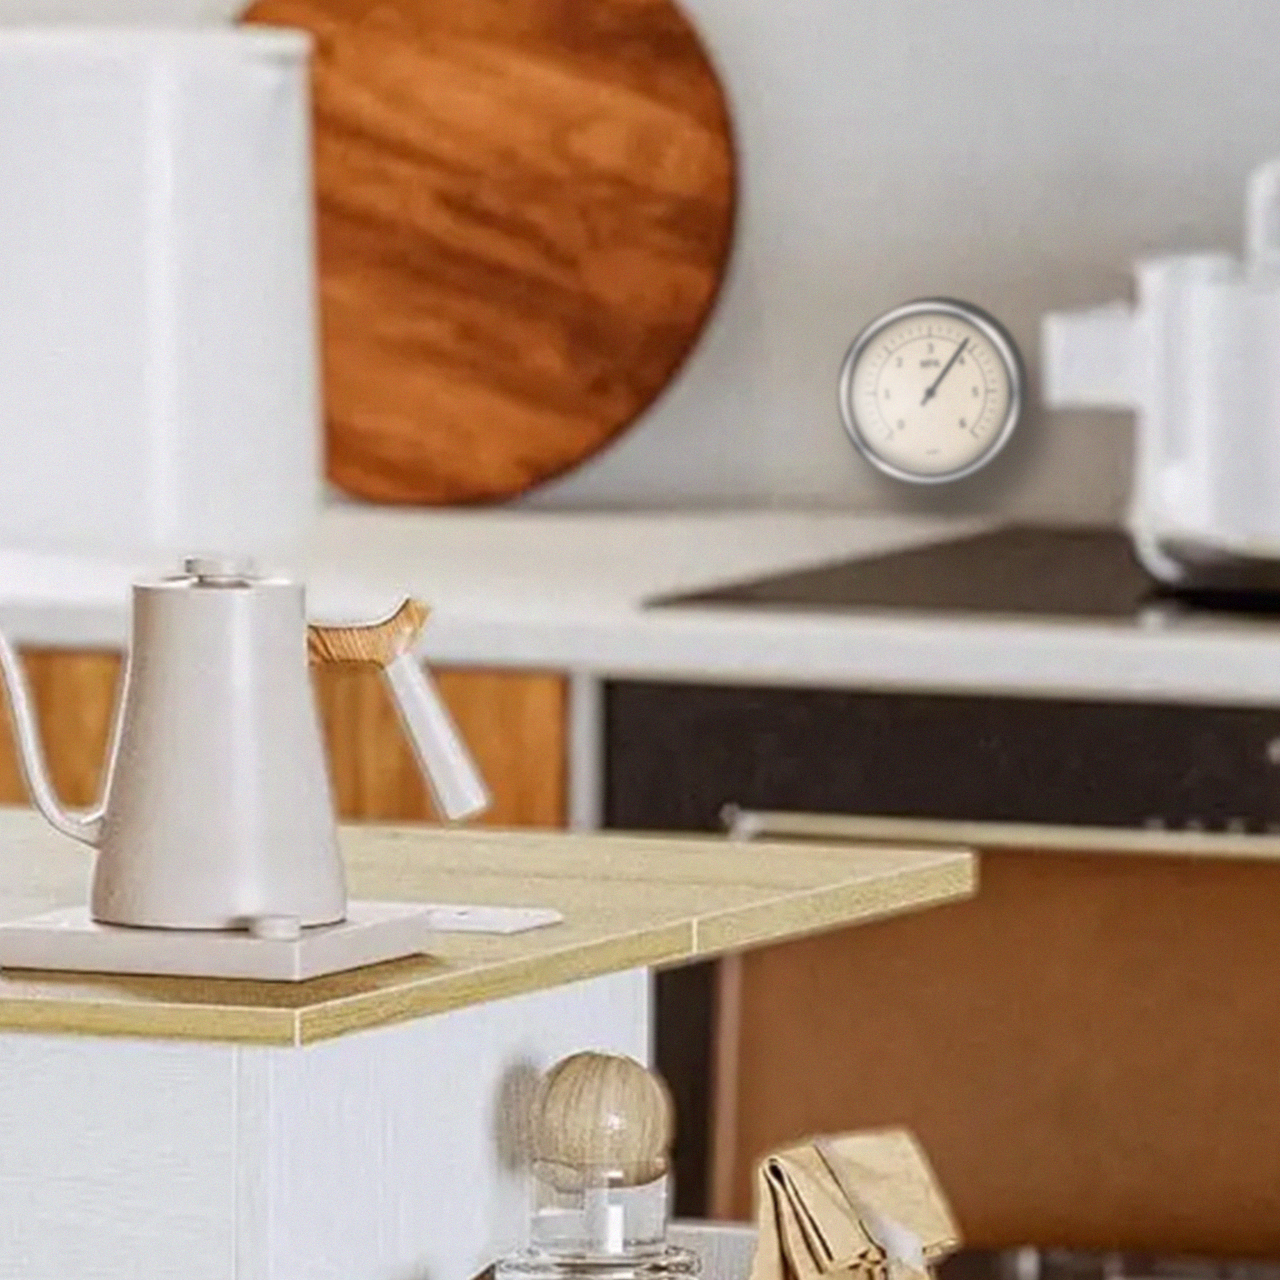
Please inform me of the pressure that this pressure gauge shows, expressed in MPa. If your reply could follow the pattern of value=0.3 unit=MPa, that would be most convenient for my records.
value=3.8 unit=MPa
